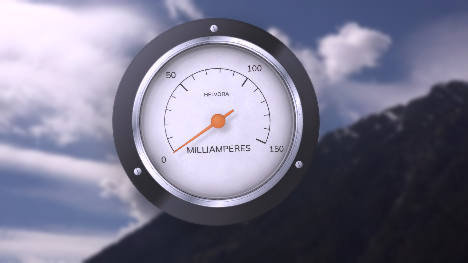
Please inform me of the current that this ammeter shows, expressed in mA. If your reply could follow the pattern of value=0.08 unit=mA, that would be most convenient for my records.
value=0 unit=mA
